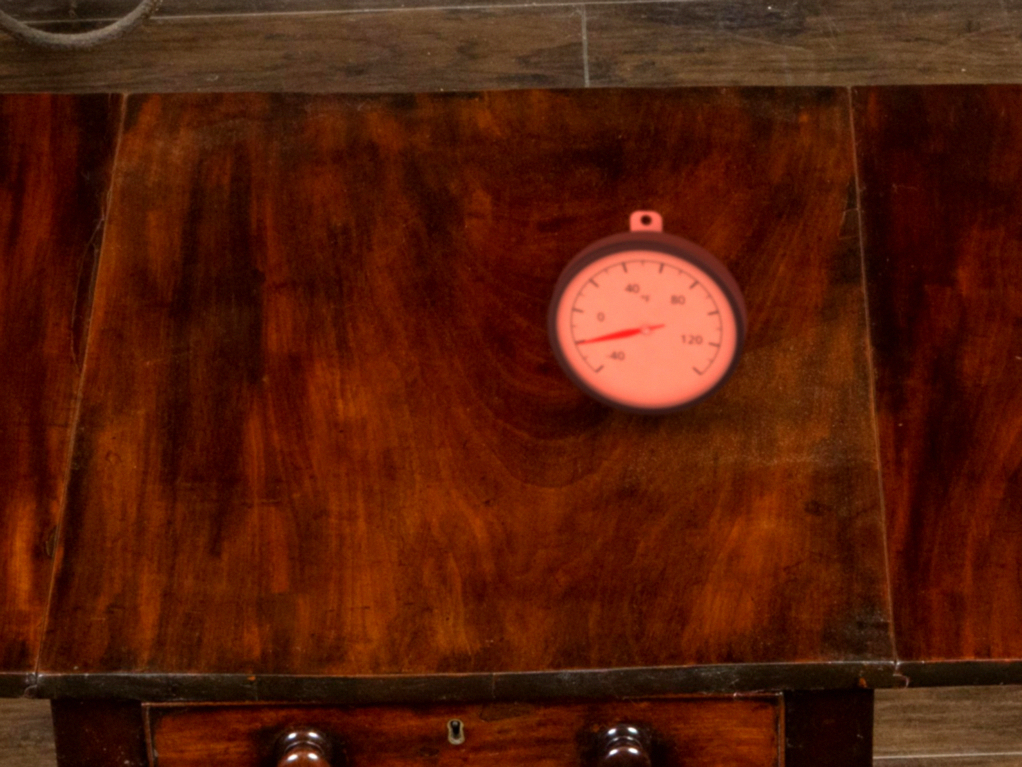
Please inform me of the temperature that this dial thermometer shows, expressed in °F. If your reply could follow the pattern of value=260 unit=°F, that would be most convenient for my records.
value=-20 unit=°F
